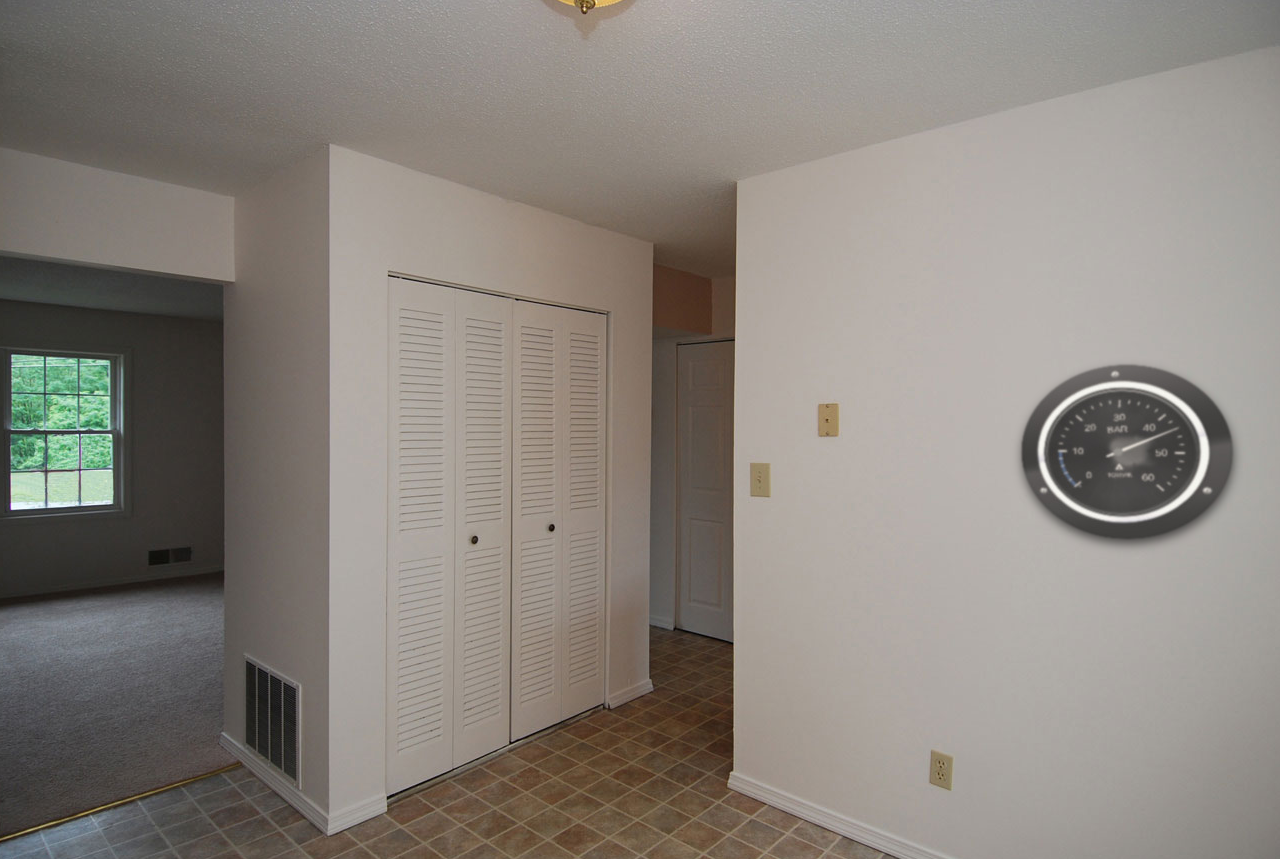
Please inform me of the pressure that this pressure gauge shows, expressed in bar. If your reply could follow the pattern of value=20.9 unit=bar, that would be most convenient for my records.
value=44 unit=bar
